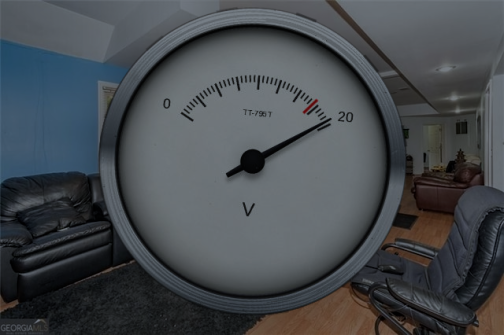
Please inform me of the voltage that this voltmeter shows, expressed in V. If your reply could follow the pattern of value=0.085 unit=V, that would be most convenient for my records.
value=19.5 unit=V
